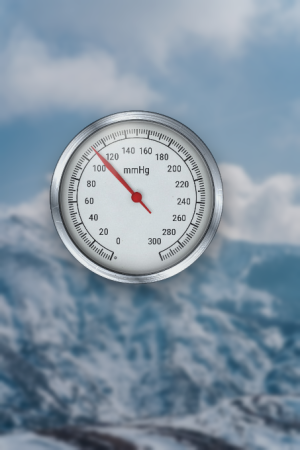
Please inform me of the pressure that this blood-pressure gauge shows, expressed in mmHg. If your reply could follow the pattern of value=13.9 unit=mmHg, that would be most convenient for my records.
value=110 unit=mmHg
